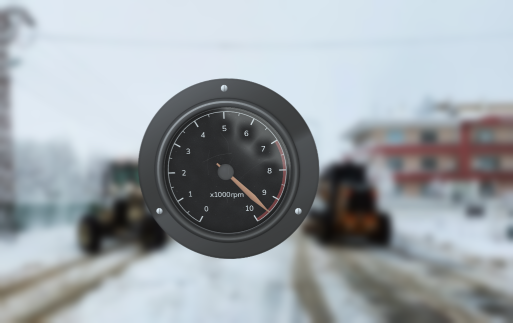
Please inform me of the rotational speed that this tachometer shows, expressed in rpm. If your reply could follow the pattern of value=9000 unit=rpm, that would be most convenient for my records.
value=9500 unit=rpm
